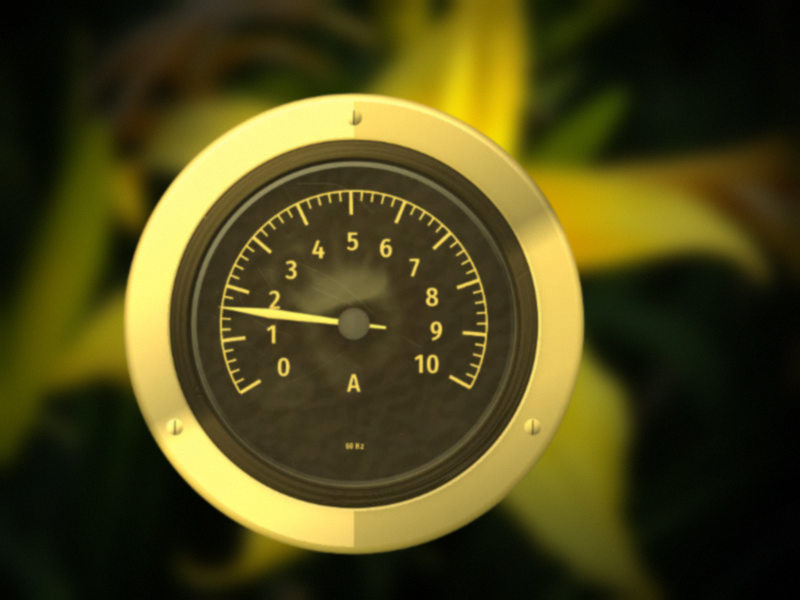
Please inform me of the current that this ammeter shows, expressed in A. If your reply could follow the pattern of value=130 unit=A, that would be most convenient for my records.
value=1.6 unit=A
